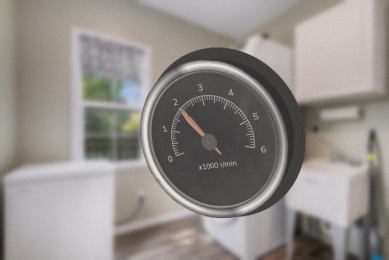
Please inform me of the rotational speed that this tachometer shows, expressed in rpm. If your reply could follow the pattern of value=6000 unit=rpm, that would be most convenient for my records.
value=2000 unit=rpm
